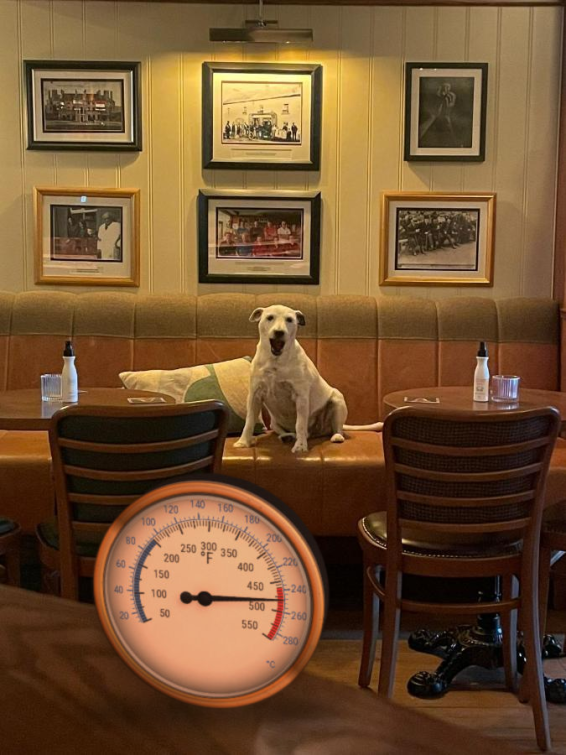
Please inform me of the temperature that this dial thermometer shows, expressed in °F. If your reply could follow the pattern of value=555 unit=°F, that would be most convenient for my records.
value=475 unit=°F
